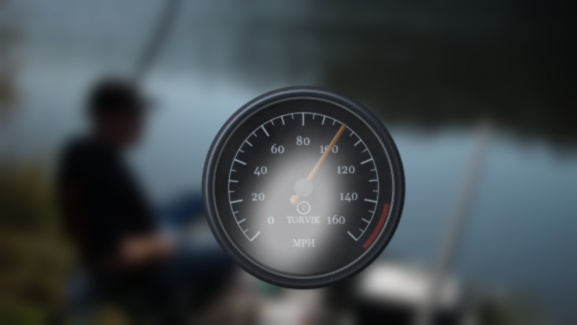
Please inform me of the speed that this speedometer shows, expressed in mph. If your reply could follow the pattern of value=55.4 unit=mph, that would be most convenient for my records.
value=100 unit=mph
